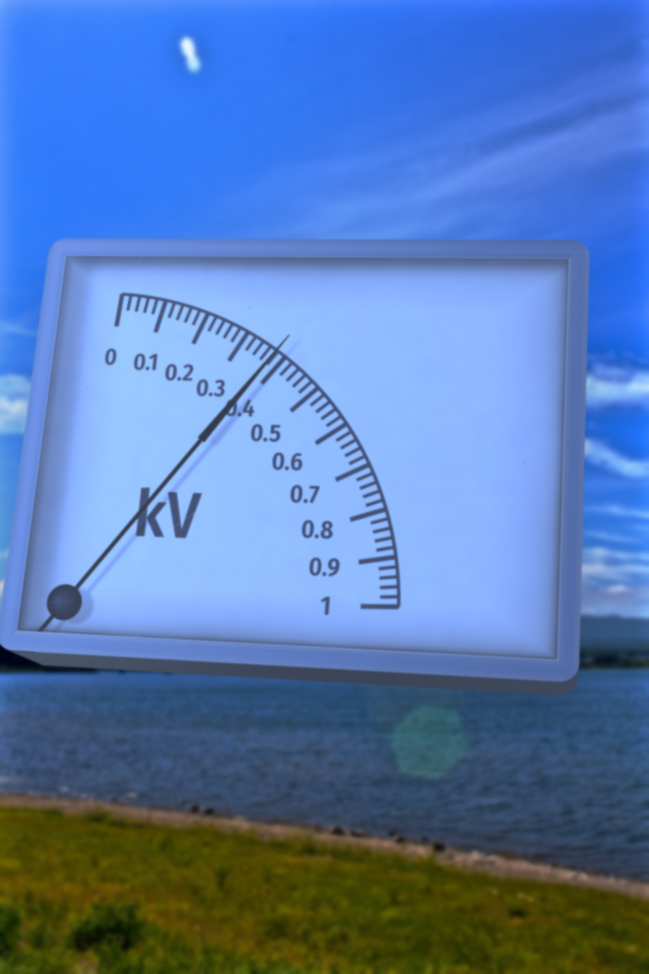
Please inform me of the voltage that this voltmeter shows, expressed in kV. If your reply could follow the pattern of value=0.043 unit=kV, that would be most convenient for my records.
value=0.38 unit=kV
